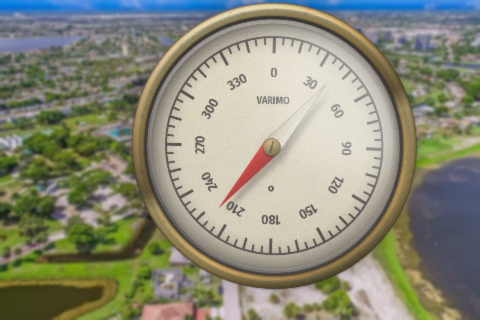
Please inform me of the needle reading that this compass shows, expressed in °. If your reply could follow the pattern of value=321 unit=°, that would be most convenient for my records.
value=220 unit=°
